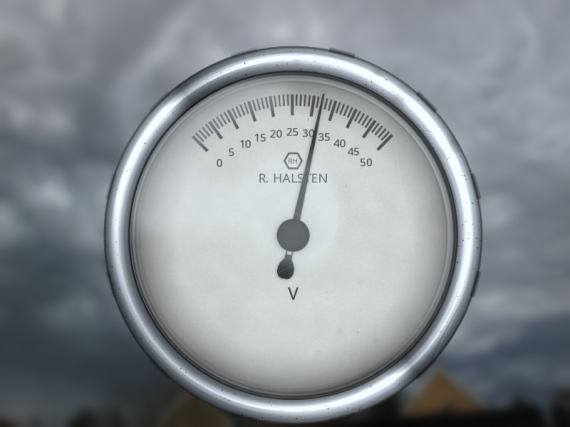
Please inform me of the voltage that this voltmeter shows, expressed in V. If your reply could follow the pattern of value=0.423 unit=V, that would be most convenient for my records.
value=32 unit=V
